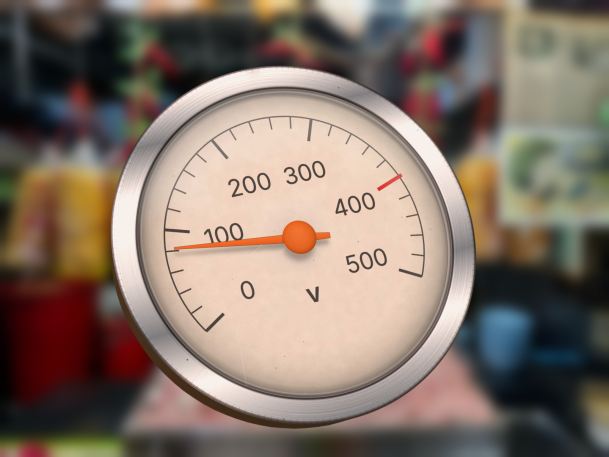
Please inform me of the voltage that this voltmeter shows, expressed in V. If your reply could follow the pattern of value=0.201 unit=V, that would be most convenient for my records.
value=80 unit=V
